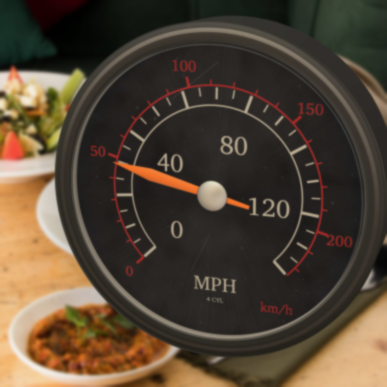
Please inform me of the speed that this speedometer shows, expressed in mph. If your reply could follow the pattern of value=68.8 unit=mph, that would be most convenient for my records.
value=30 unit=mph
